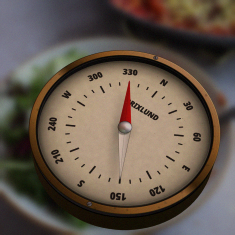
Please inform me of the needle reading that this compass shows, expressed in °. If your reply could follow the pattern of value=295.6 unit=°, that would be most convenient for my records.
value=330 unit=°
